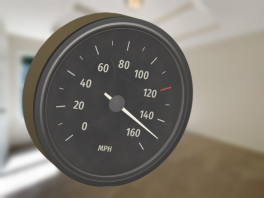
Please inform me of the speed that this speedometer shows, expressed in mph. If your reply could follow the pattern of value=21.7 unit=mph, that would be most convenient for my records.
value=150 unit=mph
